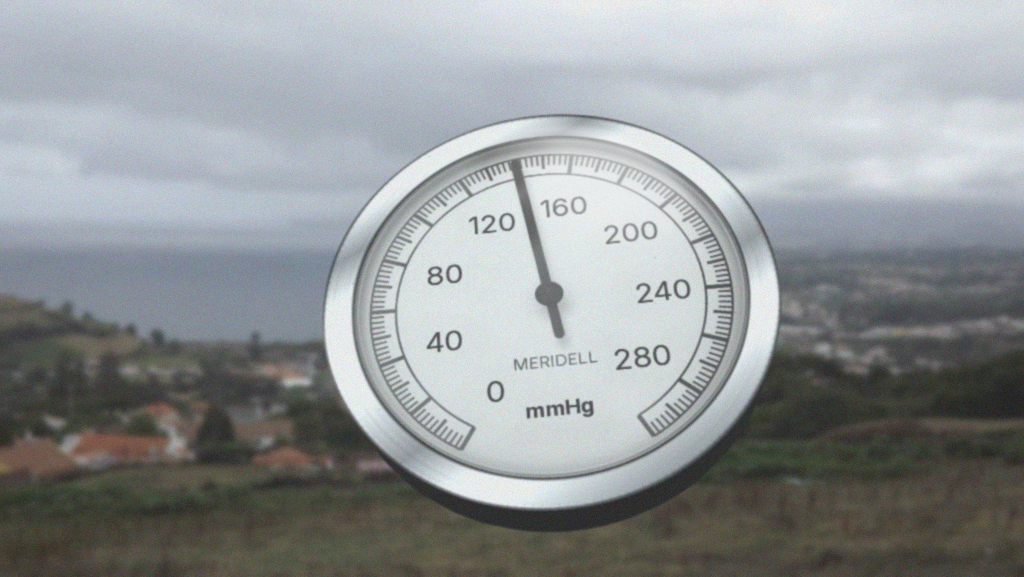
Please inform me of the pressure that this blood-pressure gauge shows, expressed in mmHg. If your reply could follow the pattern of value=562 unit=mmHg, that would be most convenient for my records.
value=140 unit=mmHg
